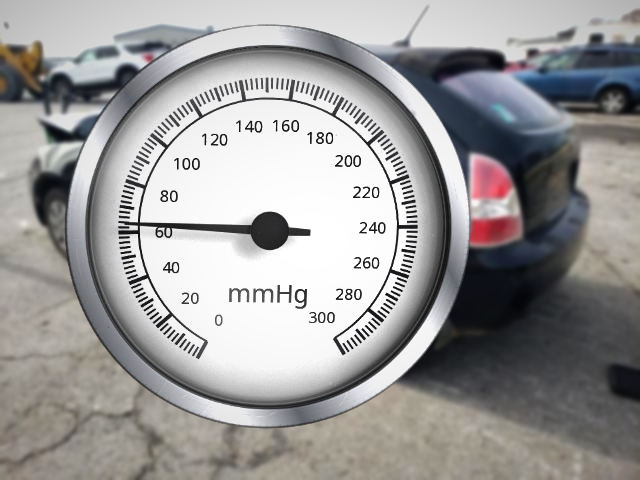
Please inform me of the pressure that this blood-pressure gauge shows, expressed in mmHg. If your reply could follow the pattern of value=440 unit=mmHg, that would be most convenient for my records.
value=64 unit=mmHg
